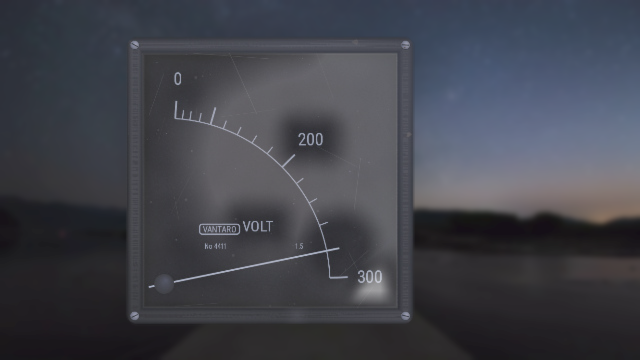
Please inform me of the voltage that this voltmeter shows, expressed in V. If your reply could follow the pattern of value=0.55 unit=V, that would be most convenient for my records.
value=280 unit=V
